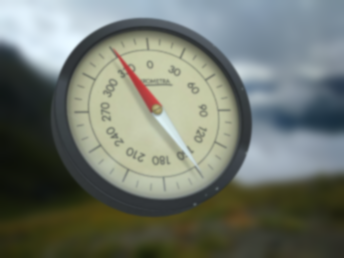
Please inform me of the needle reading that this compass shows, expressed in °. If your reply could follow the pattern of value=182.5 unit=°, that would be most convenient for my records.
value=330 unit=°
